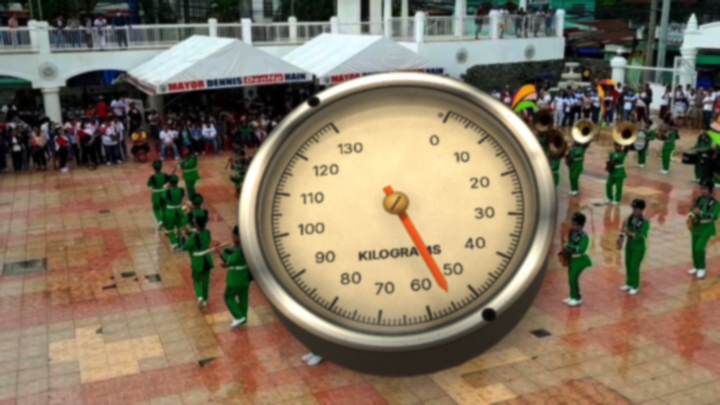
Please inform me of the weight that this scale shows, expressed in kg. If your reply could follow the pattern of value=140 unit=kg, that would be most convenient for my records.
value=55 unit=kg
